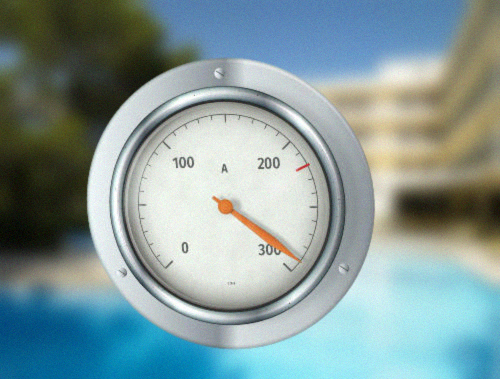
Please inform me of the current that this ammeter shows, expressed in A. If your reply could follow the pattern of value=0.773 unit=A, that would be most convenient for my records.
value=290 unit=A
